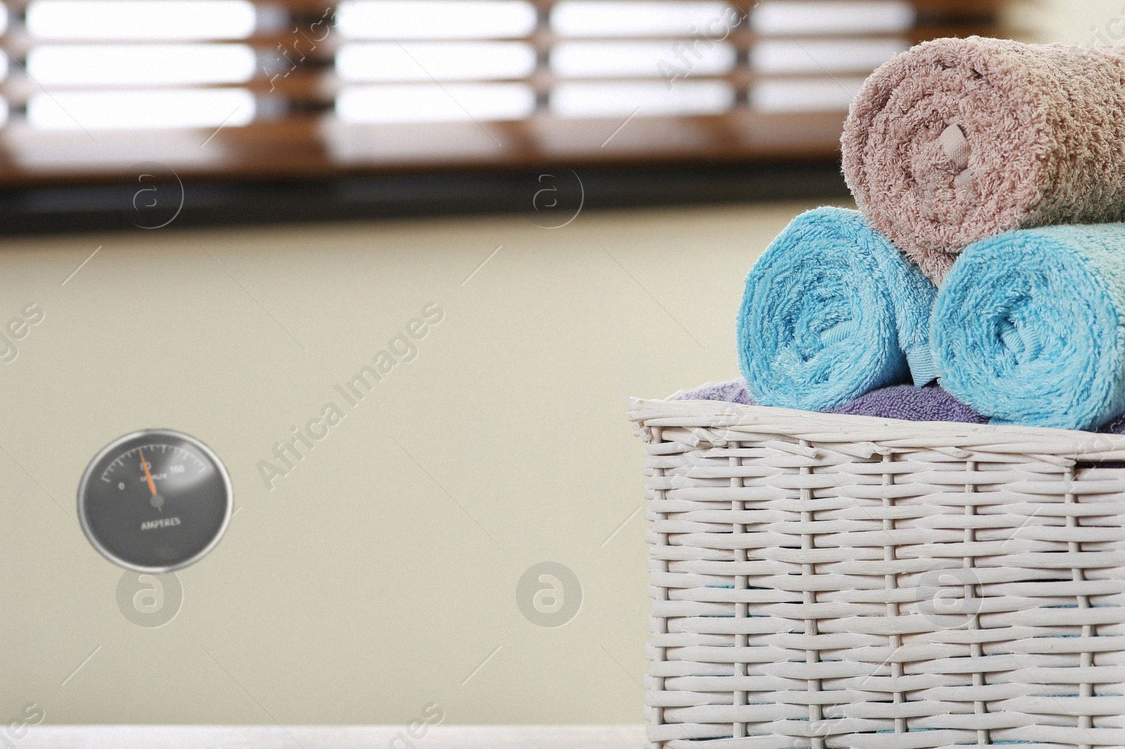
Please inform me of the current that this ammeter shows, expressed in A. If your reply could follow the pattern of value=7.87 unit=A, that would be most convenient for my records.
value=80 unit=A
